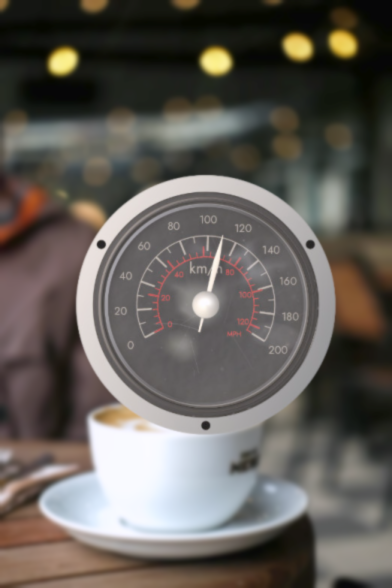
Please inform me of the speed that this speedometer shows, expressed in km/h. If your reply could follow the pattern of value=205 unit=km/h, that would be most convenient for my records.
value=110 unit=km/h
